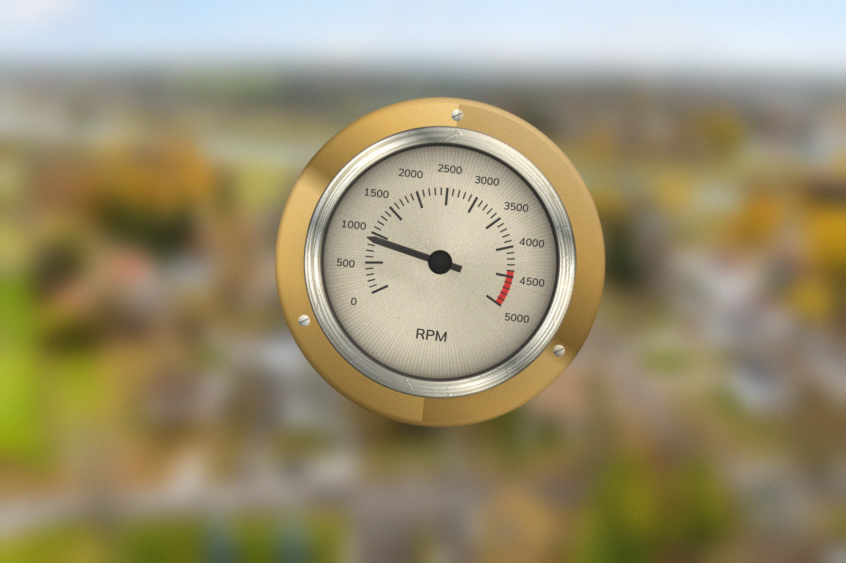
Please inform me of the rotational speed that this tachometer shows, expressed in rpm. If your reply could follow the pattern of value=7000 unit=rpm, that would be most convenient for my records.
value=900 unit=rpm
